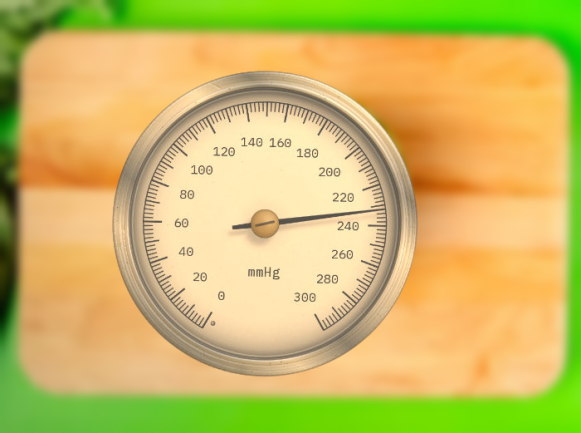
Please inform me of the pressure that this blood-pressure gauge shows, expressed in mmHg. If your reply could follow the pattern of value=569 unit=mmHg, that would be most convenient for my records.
value=232 unit=mmHg
